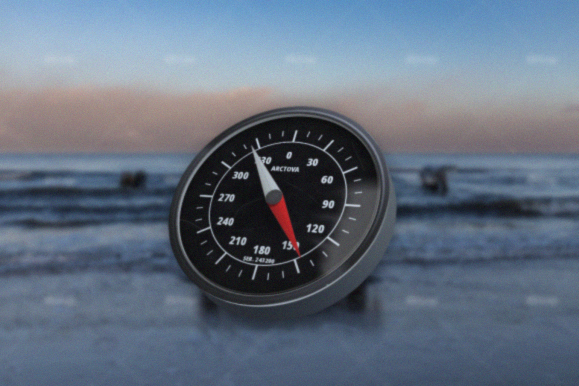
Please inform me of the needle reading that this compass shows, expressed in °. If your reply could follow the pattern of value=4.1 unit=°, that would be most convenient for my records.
value=145 unit=°
